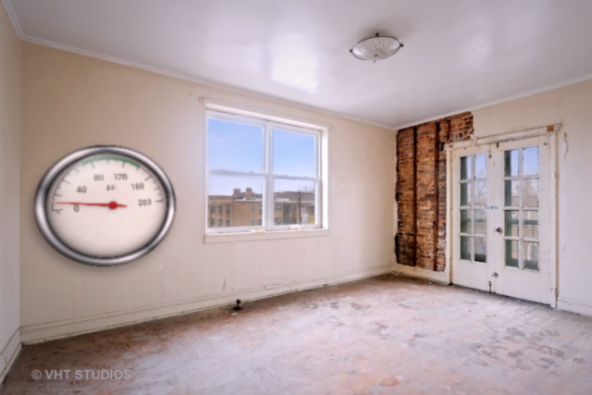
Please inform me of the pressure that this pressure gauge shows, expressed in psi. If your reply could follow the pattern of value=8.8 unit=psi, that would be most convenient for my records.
value=10 unit=psi
